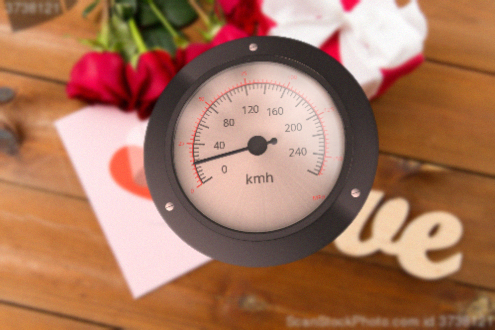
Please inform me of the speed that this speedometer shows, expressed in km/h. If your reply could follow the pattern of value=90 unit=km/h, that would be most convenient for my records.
value=20 unit=km/h
